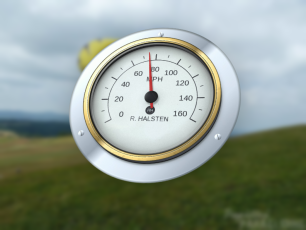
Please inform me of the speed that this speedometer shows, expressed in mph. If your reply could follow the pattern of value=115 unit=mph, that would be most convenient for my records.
value=75 unit=mph
